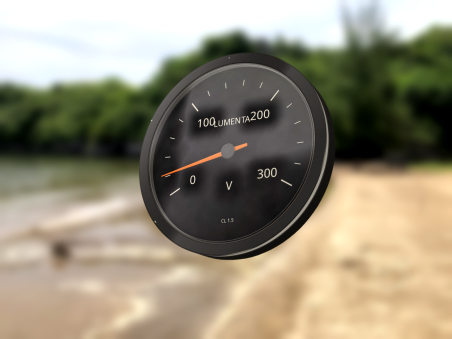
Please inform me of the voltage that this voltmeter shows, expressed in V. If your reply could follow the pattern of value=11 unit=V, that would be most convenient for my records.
value=20 unit=V
